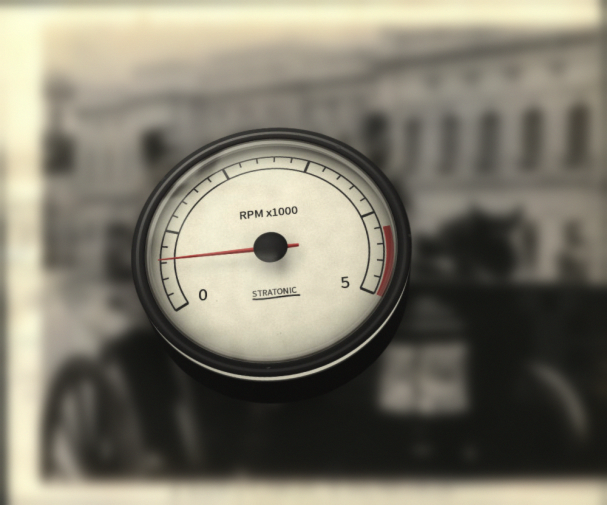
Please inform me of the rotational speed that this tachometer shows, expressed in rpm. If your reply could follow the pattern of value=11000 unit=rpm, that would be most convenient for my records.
value=600 unit=rpm
